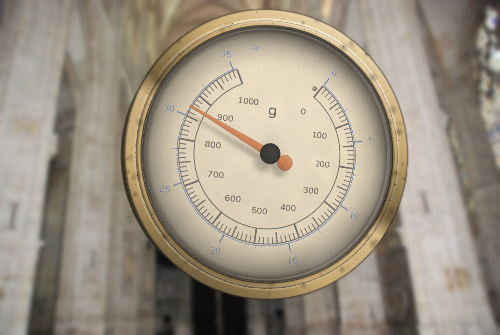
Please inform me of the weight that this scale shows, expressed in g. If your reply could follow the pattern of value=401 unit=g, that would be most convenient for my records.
value=870 unit=g
